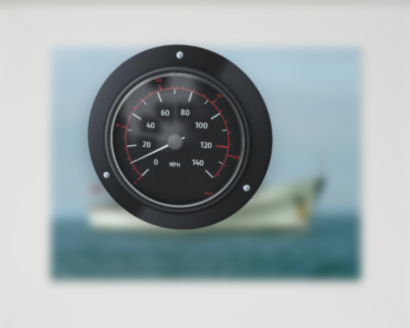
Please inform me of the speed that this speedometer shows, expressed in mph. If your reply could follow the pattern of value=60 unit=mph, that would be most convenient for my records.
value=10 unit=mph
